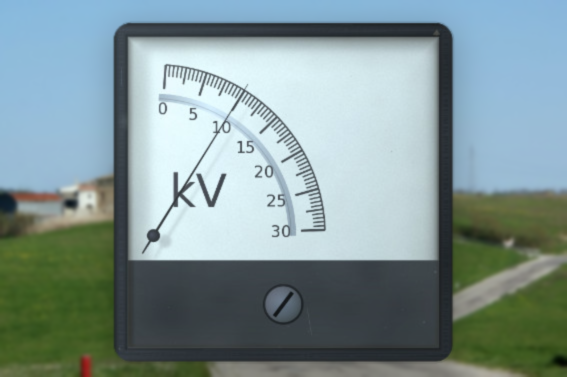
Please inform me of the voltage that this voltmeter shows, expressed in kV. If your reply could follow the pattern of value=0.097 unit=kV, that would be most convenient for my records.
value=10 unit=kV
